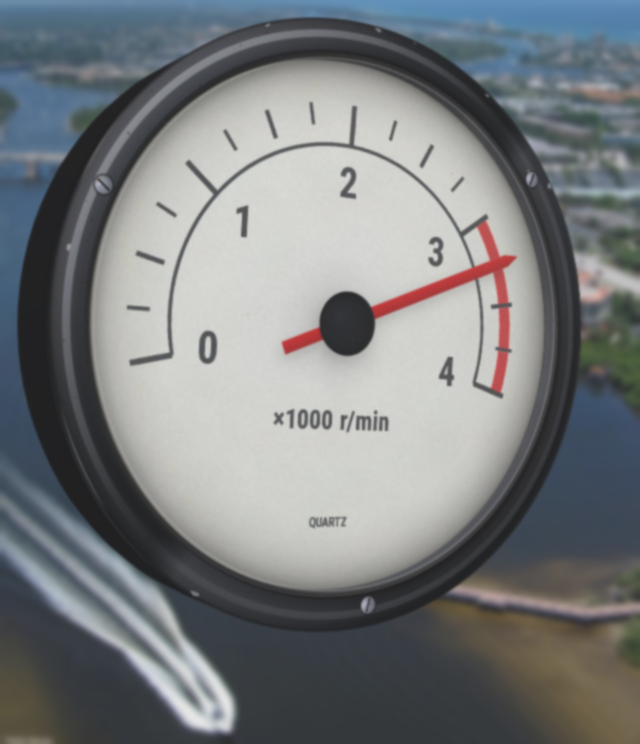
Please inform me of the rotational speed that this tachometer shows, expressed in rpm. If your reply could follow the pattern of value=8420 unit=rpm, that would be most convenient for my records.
value=3250 unit=rpm
